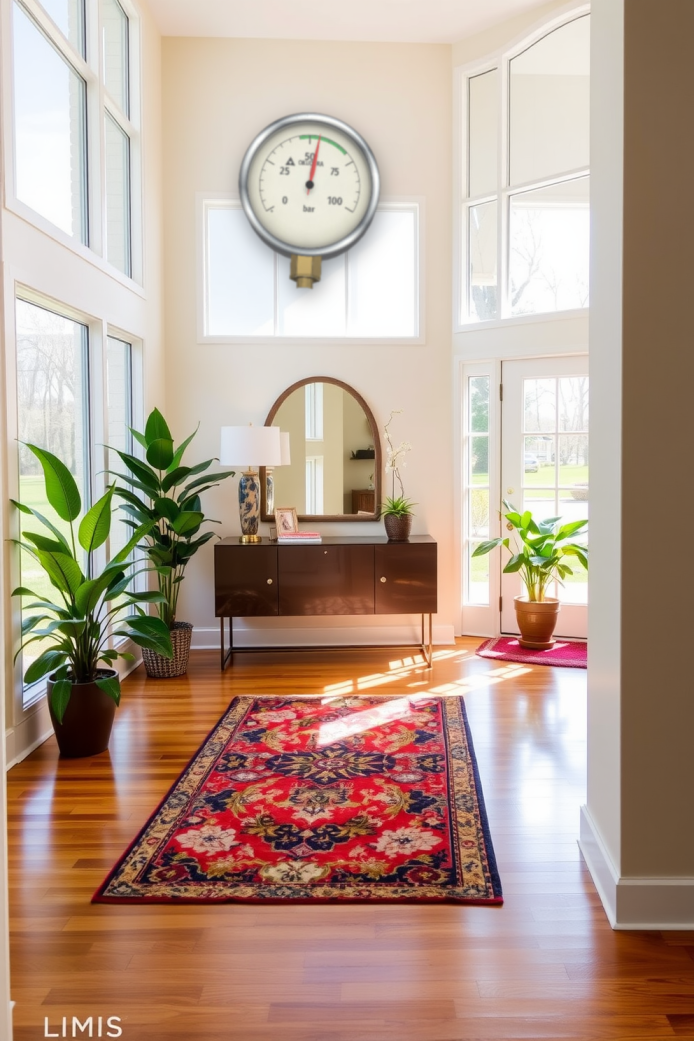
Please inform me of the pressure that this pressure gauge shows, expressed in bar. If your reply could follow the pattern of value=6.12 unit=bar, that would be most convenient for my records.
value=55 unit=bar
